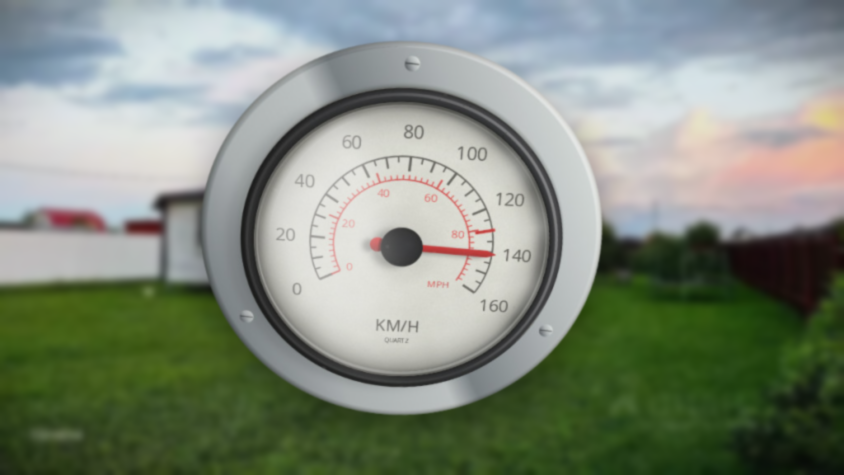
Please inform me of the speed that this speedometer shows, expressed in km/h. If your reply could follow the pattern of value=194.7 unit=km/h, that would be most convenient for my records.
value=140 unit=km/h
